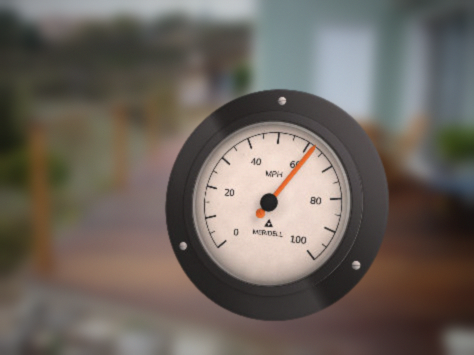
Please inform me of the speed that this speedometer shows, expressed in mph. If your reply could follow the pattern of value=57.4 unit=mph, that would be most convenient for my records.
value=62.5 unit=mph
